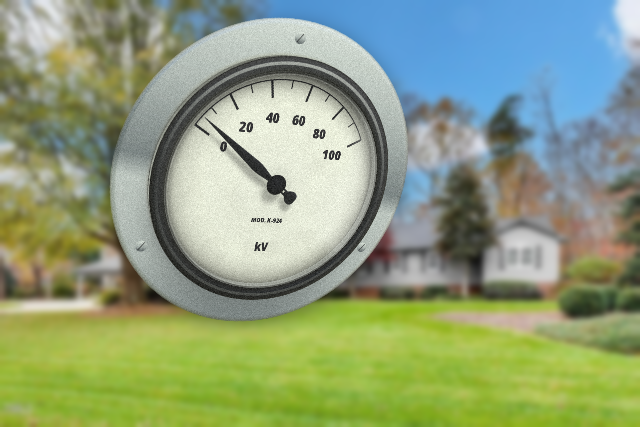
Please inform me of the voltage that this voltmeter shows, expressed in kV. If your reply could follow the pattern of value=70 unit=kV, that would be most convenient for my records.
value=5 unit=kV
